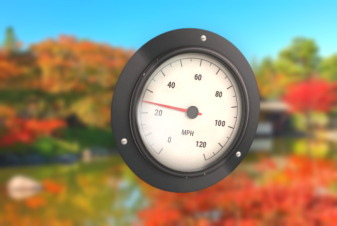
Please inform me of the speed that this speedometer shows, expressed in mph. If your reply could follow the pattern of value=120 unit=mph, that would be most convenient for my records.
value=25 unit=mph
